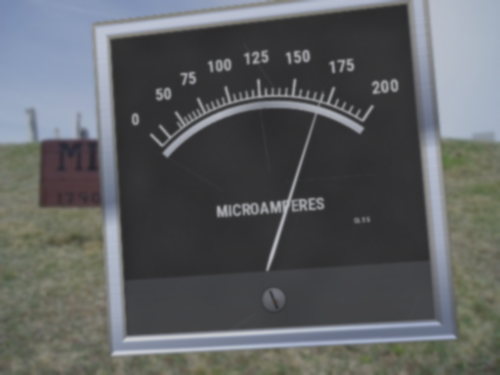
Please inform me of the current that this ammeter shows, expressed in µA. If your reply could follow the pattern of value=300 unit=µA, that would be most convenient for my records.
value=170 unit=µA
